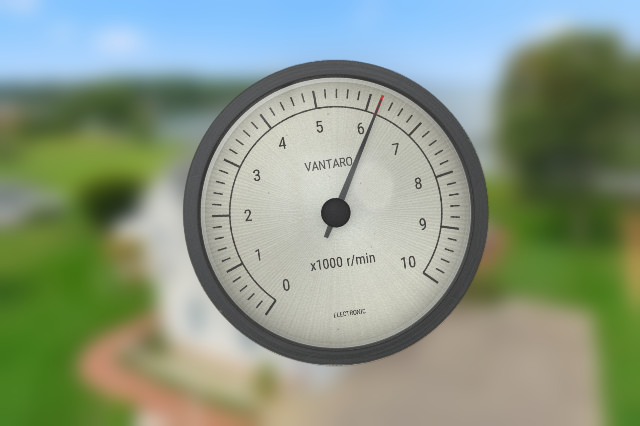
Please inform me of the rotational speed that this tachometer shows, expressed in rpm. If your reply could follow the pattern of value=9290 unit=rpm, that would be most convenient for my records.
value=6200 unit=rpm
